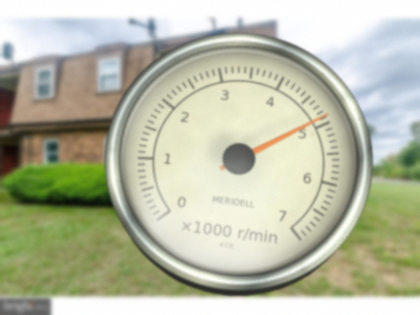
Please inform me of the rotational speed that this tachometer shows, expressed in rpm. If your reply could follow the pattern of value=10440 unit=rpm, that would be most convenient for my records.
value=4900 unit=rpm
